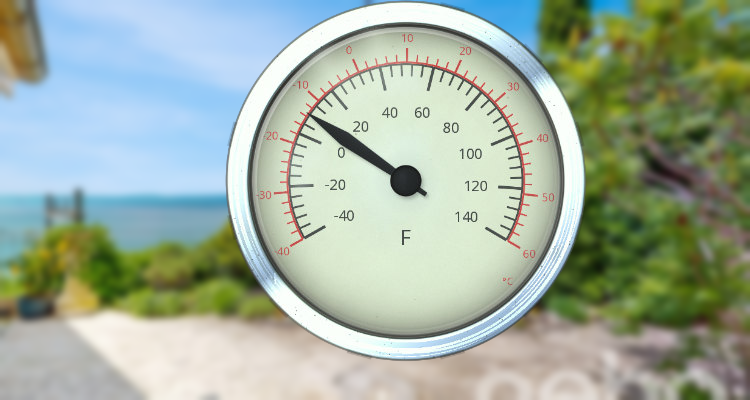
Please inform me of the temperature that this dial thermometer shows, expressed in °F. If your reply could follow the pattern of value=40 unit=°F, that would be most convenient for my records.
value=8 unit=°F
